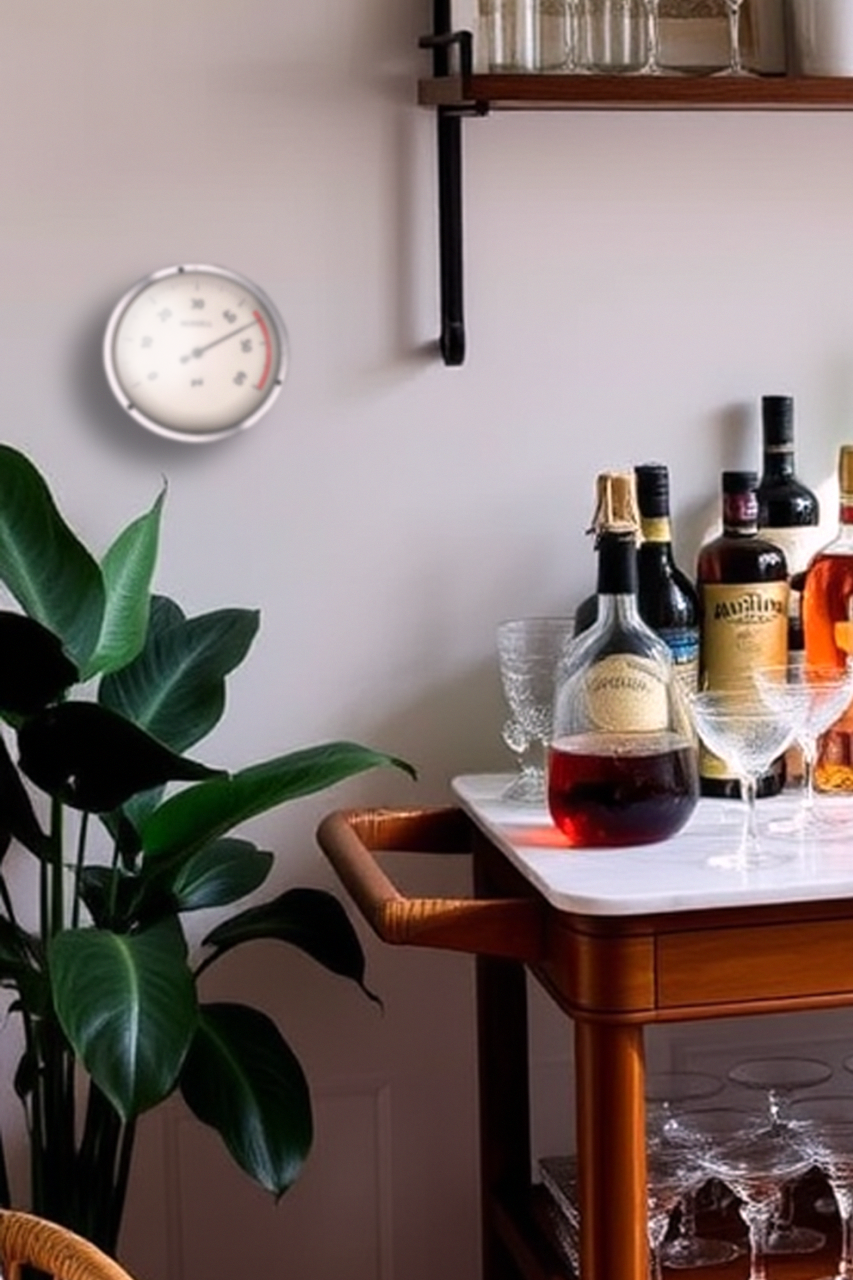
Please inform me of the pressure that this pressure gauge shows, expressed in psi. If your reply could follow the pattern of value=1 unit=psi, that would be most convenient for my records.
value=45 unit=psi
